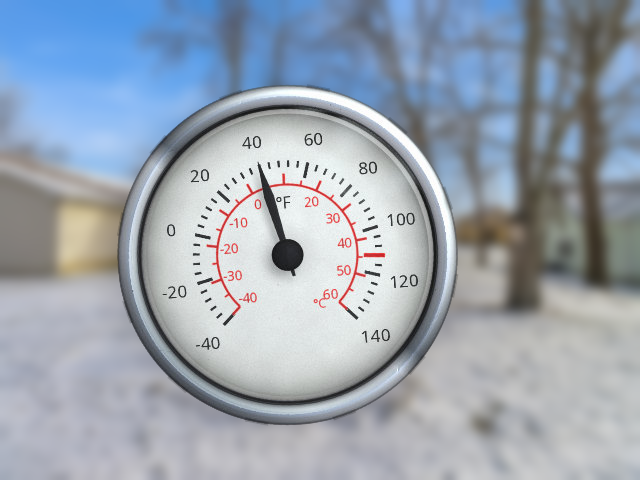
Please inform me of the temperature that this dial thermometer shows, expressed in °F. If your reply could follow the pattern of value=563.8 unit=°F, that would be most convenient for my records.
value=40 unit=°F
